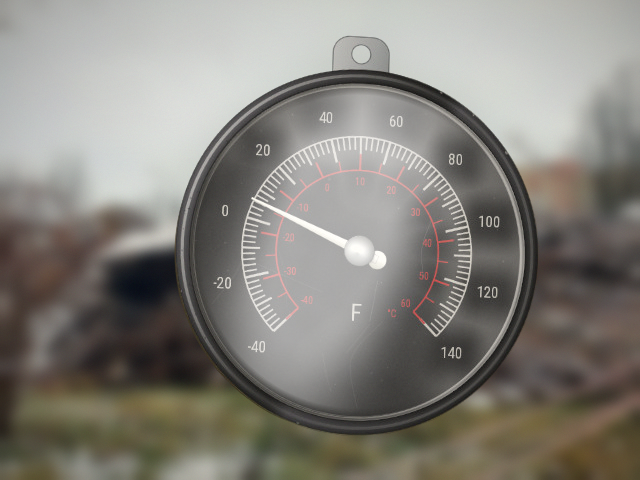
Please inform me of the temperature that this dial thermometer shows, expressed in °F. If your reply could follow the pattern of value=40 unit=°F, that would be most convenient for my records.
value=6 unit=°F
